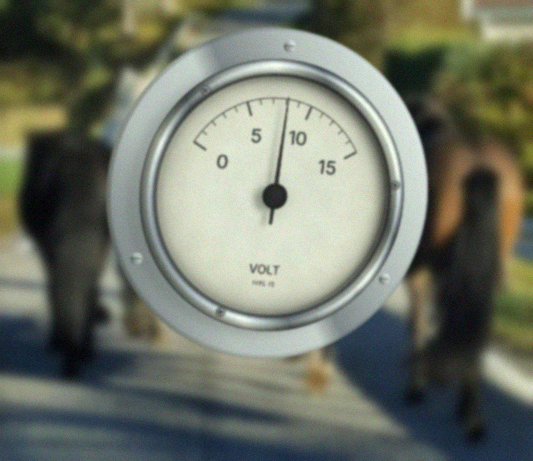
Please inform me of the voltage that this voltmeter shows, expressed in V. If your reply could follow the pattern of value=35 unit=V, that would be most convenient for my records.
value=8 unit=V
